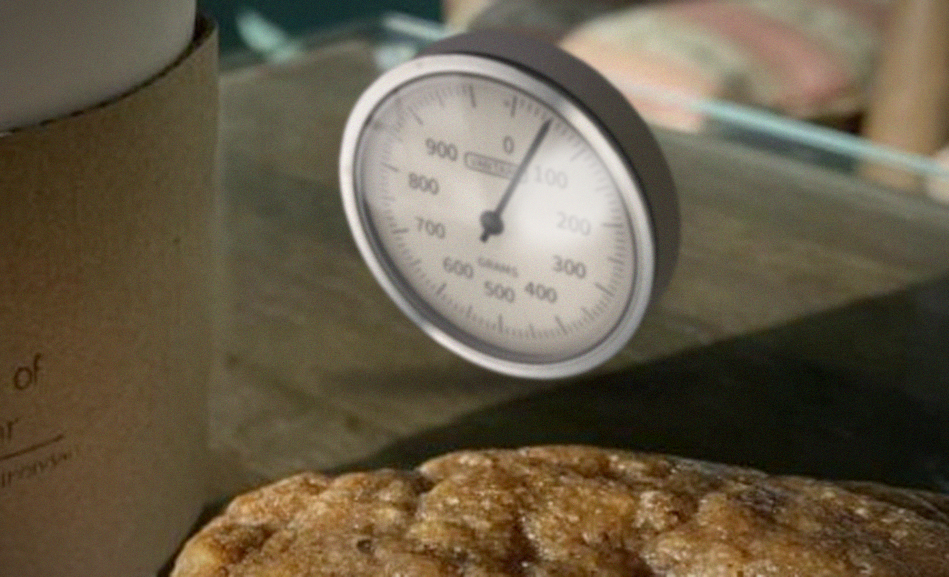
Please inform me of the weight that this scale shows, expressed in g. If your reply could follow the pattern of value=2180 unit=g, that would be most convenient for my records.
value=50 unit=g
